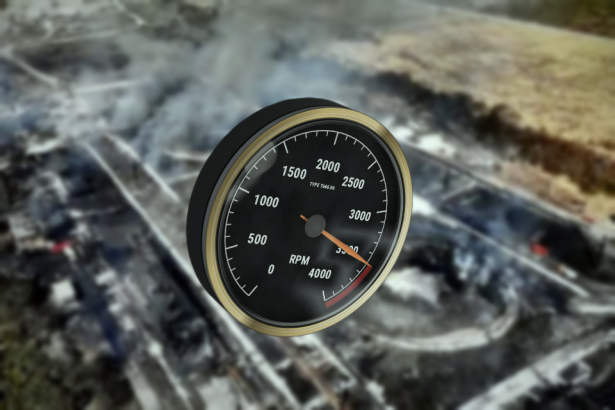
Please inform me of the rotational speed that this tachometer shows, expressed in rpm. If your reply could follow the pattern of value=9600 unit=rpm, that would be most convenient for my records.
value=3500 unit=rpm
